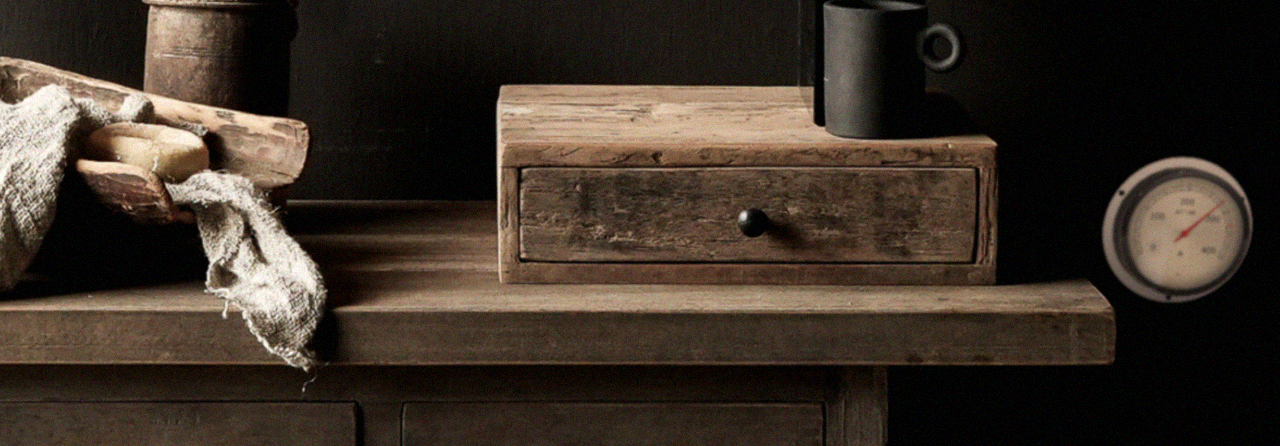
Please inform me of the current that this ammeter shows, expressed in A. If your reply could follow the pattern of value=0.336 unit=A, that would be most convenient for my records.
value=275 unit=A
